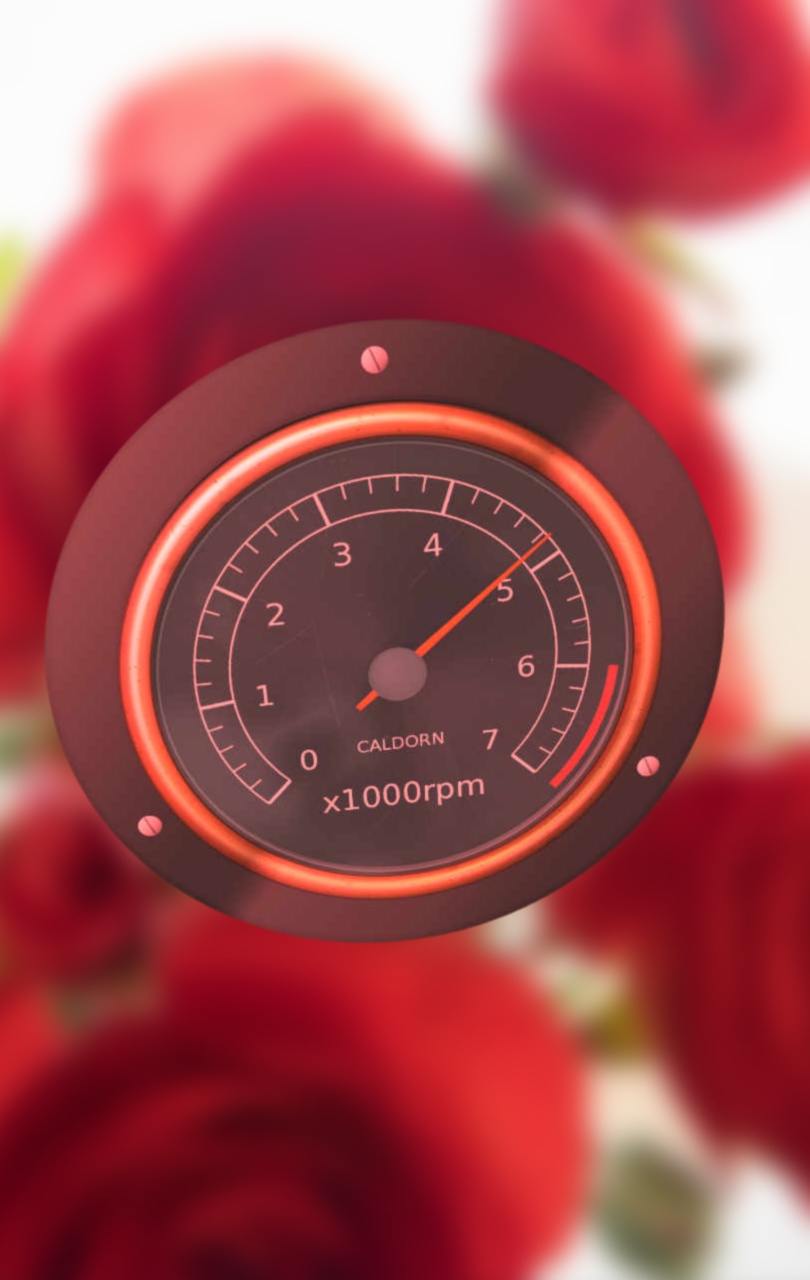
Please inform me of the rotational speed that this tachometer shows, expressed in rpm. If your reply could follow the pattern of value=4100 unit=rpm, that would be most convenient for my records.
value=4800 unit=rpm
